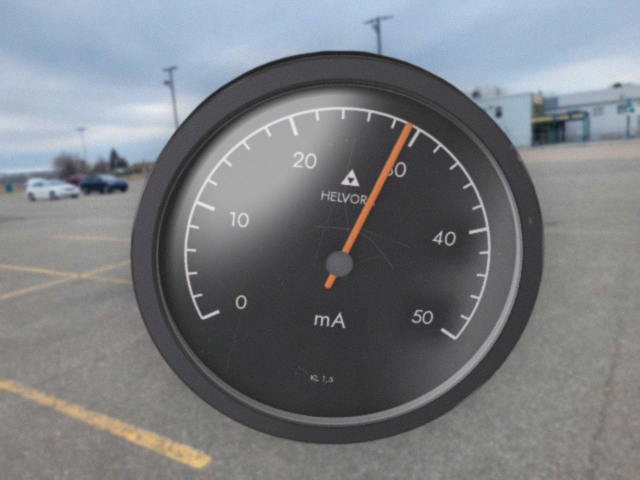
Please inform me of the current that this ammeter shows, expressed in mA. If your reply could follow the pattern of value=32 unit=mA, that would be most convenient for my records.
value=29 unit=mA
